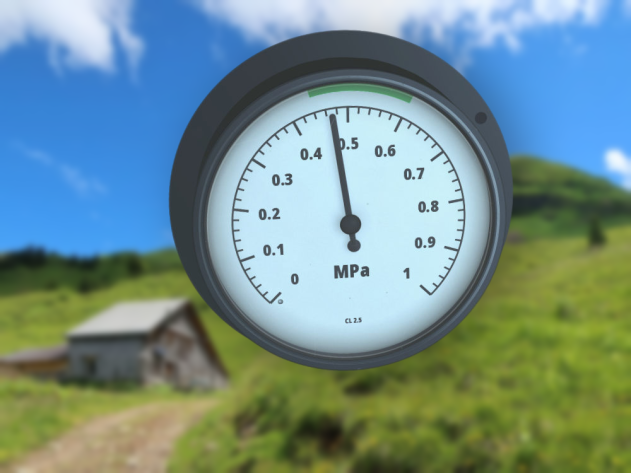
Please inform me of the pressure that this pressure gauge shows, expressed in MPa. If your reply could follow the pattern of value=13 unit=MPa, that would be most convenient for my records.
value=0.47 unit=MPa
